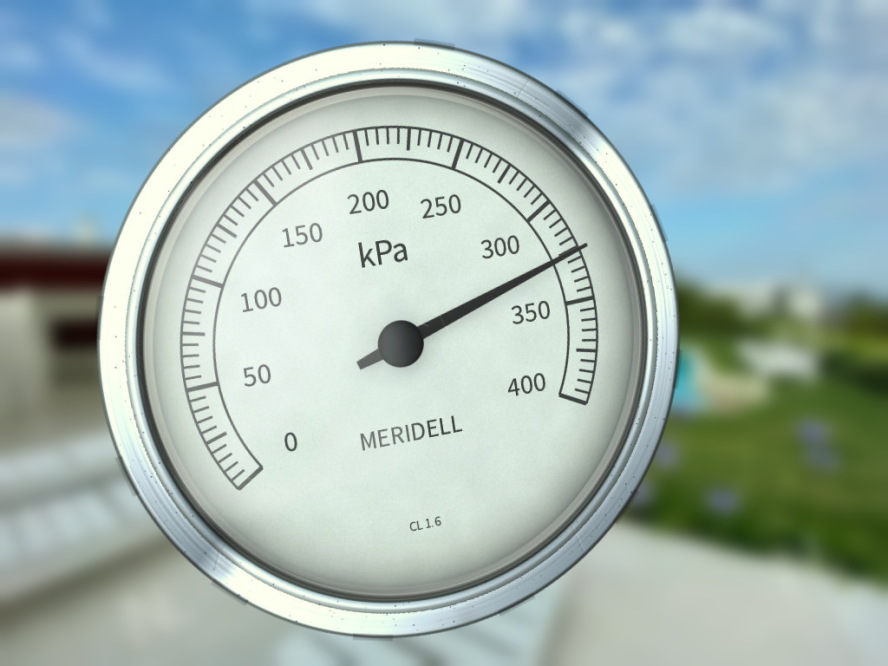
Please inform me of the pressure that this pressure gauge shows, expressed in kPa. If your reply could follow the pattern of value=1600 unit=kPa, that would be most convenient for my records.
value=325 unit=kPa
